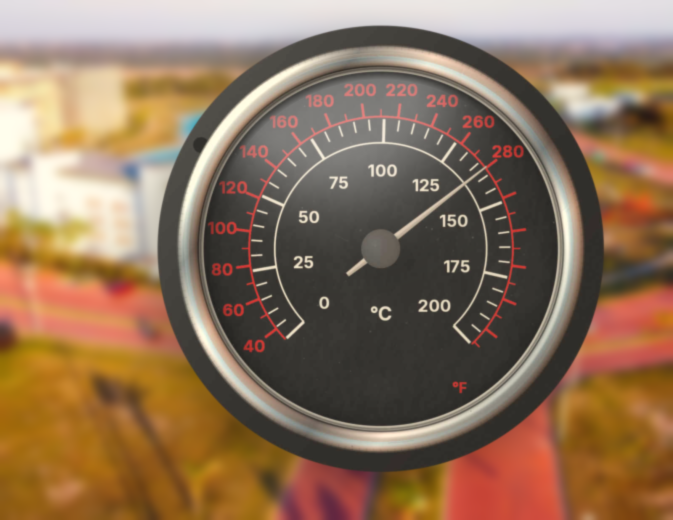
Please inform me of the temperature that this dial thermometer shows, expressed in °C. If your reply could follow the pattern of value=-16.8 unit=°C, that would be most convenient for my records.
value=137.5 unit=°C
